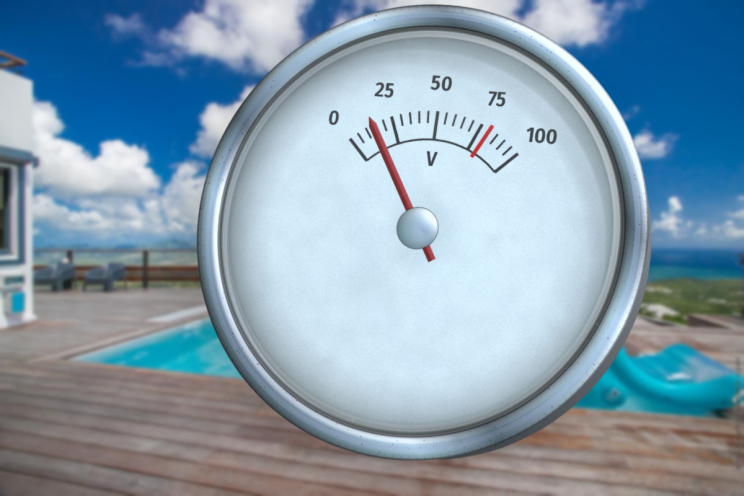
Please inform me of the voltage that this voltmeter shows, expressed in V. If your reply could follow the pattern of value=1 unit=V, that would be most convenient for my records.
value=15 unit=V
